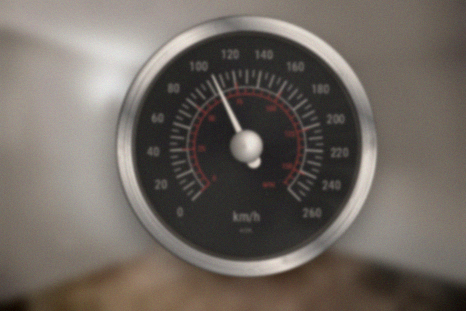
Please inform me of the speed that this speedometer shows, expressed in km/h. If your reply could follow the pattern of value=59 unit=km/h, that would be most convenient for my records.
value=105 unit=km/h
